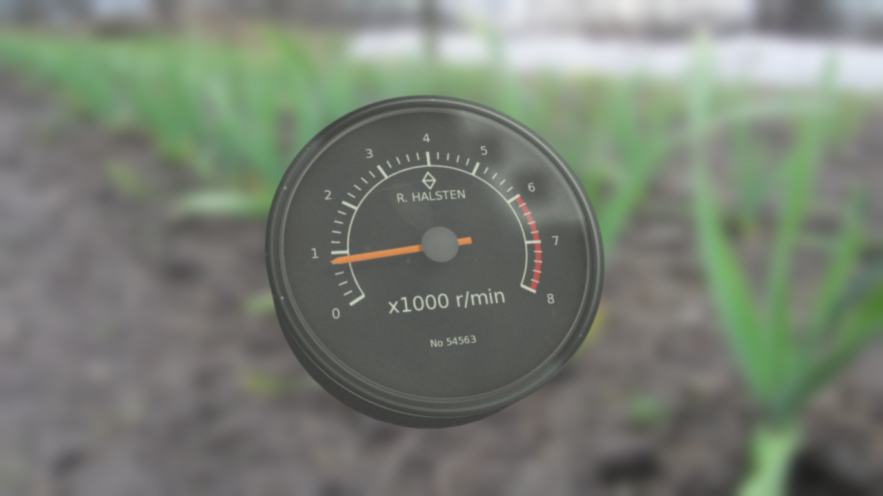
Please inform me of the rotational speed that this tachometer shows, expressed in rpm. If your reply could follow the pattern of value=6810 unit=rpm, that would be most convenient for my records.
value=800 unit=rpm
